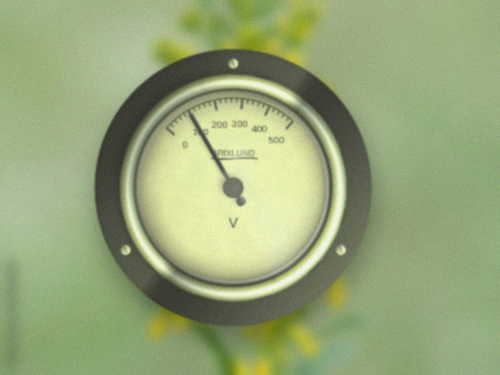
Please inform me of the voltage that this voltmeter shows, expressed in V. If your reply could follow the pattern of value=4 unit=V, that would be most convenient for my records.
value=100 unit=V
